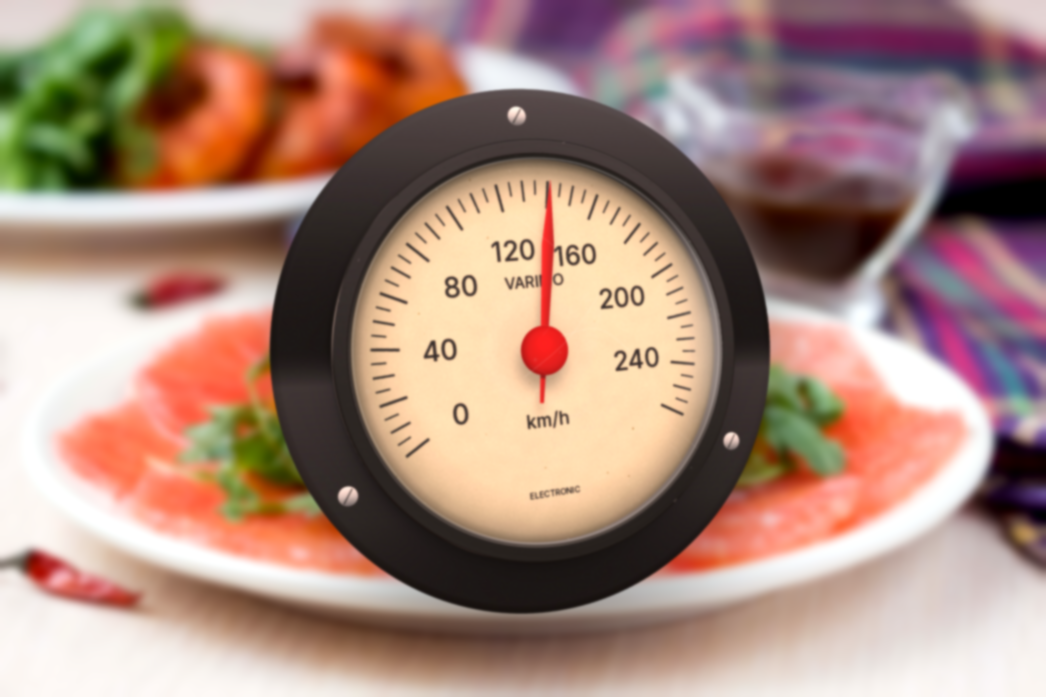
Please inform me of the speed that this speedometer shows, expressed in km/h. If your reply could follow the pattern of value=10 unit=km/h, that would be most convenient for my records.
value=140 unit=km/h
